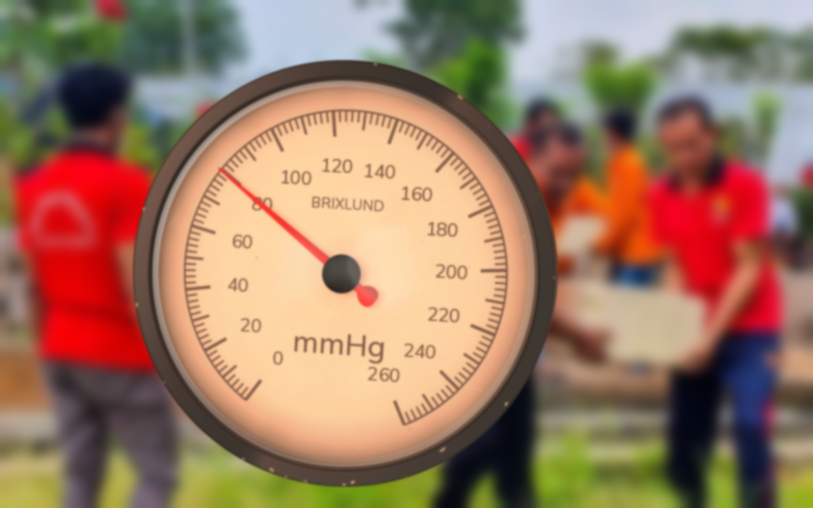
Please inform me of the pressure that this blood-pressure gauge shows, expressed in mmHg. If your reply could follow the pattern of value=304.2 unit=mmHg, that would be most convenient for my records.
value=80 unit=mmHg
